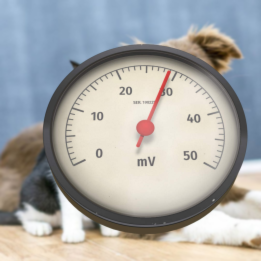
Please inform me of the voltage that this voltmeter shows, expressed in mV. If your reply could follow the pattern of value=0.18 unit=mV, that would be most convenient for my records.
value=29 unit=mV
